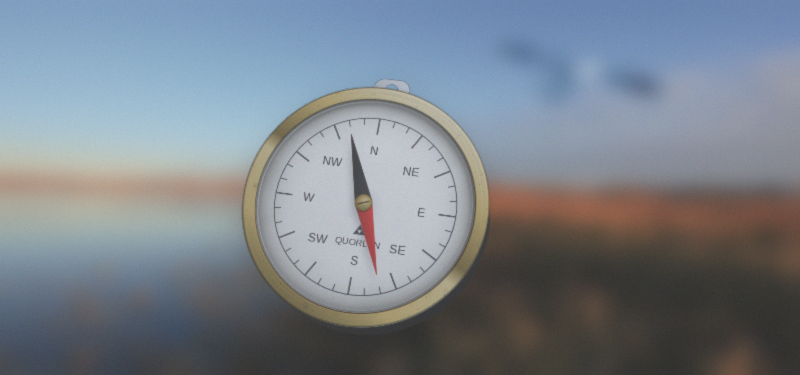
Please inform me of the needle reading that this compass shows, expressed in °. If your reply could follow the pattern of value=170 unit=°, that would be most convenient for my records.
value=160 unit=°
